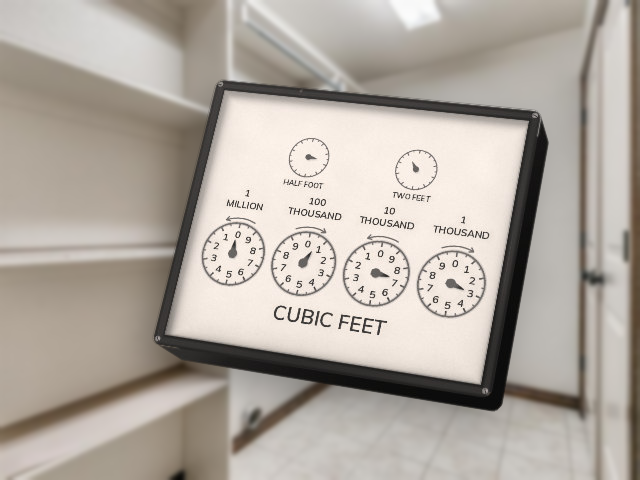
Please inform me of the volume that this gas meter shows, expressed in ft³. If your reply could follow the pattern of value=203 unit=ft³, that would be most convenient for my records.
value=7300 unit=ft³
